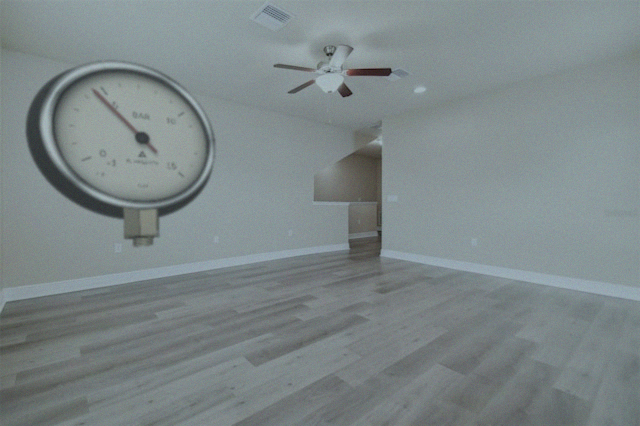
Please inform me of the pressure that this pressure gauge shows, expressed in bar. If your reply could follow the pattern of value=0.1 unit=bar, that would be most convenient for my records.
value=4.5 unit=bar
